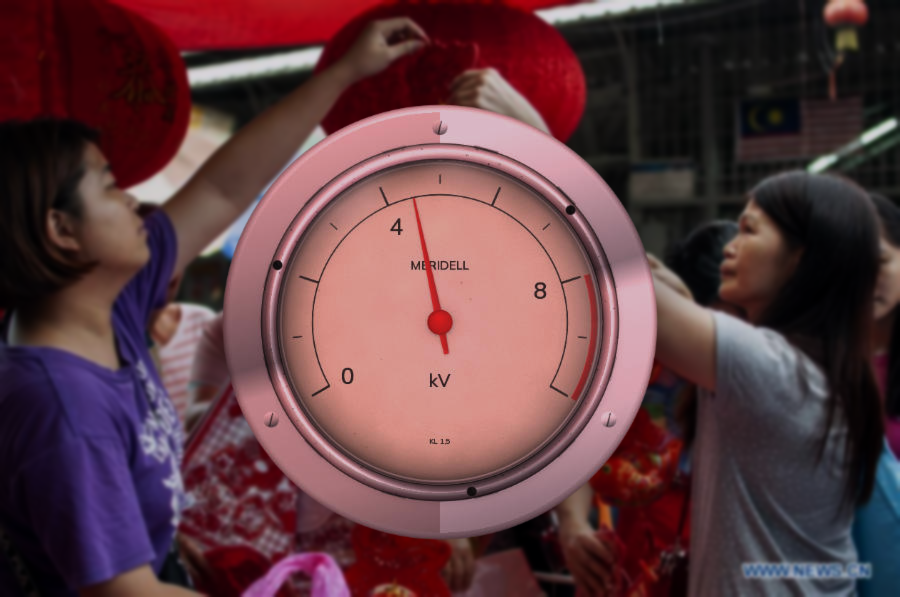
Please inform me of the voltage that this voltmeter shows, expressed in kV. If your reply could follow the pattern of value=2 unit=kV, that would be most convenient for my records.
value=4.5 unit=kV
